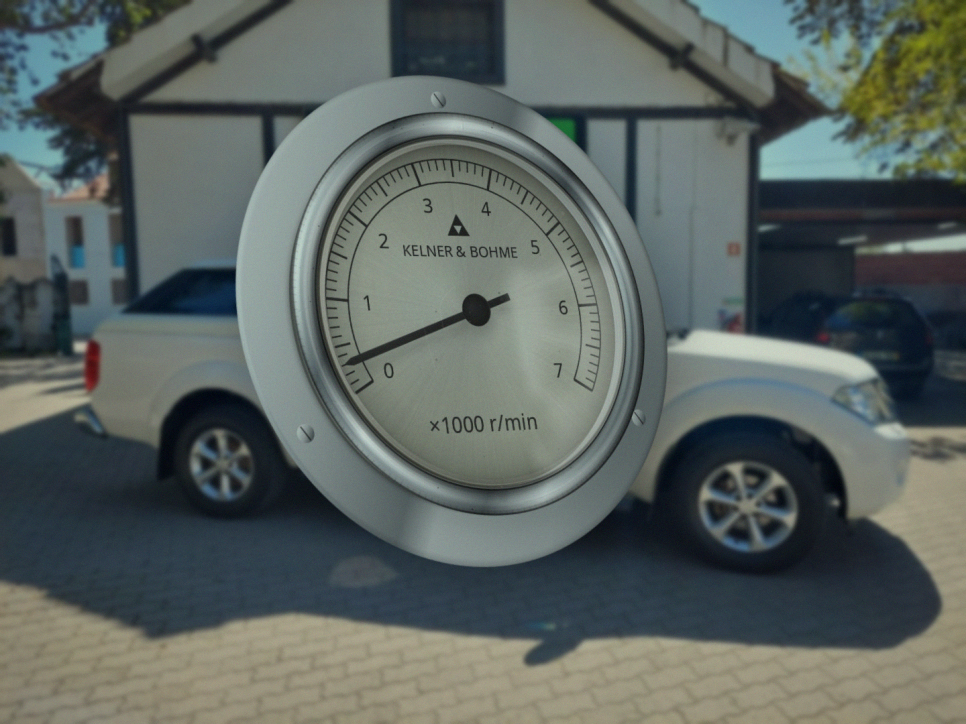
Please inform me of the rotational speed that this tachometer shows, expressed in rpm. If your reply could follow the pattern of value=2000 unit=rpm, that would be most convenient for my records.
value=300 unit=rpm
